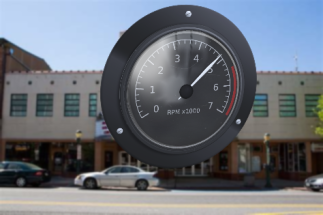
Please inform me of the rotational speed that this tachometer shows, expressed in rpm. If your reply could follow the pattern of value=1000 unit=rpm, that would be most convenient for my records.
value=4800 unit=rpm
